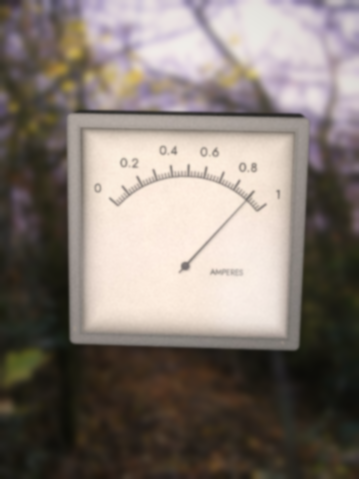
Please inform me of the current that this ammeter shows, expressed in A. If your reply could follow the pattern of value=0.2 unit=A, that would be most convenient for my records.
value=0.9 unit=A
